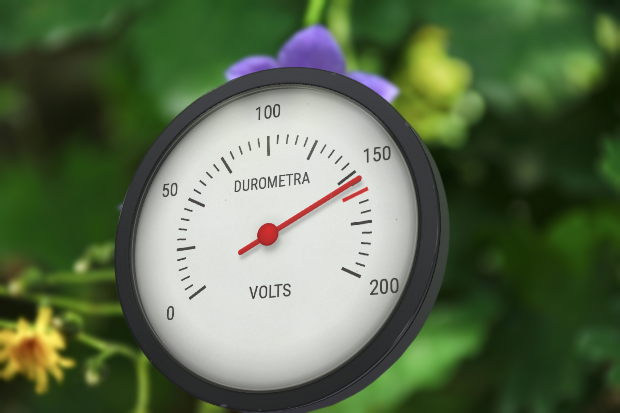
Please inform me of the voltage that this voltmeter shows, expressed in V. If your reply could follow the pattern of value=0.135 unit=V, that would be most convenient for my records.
value=155 unit=V
